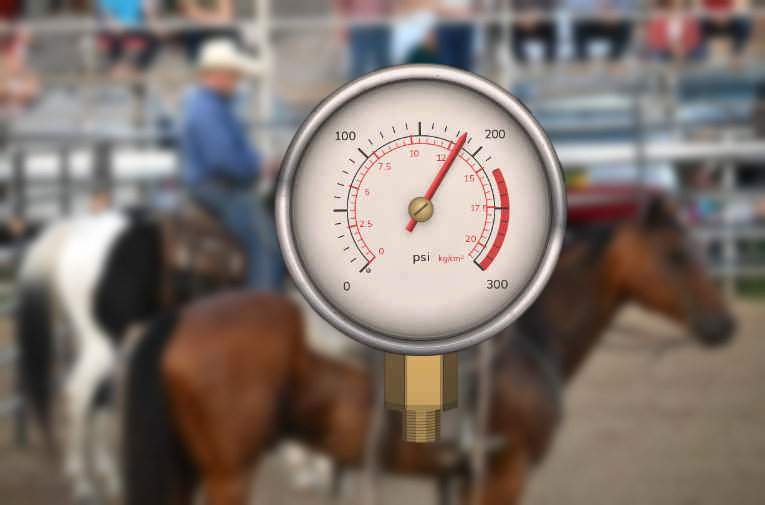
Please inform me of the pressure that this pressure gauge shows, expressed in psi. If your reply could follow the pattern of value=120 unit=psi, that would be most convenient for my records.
value=185 unit=psi
